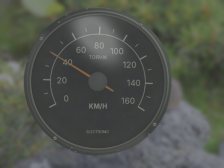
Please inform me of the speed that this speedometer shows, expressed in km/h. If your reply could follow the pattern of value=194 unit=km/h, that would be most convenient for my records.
value=40 unit=km/h
